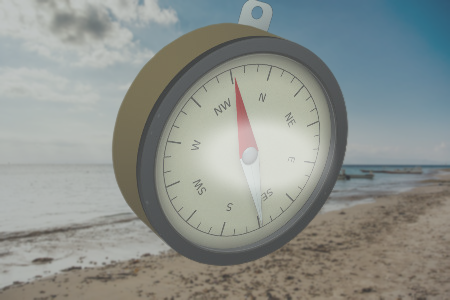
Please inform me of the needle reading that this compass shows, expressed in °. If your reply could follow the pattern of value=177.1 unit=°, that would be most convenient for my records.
value=330 unit=°
